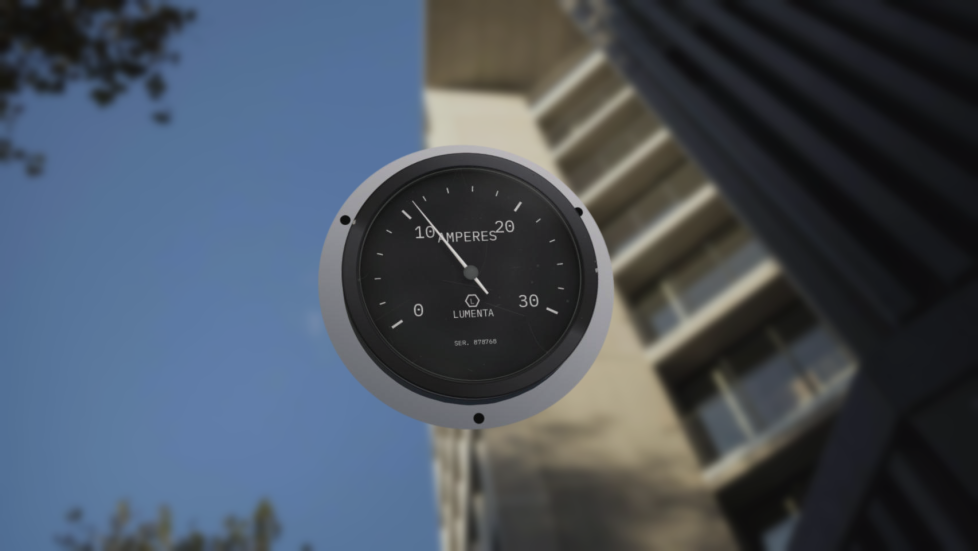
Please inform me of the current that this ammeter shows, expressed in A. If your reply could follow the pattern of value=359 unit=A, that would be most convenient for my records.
value=11 unit=A
